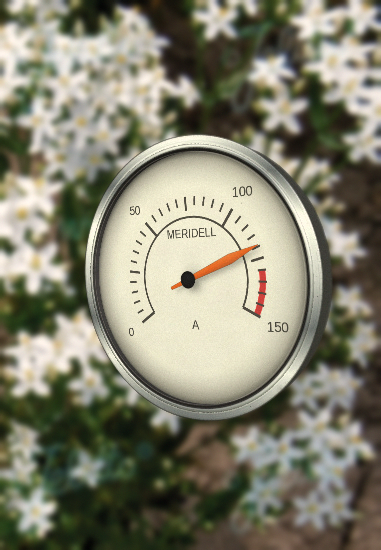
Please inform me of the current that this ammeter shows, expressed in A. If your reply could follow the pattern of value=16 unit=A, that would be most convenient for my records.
value=120 unit=A
